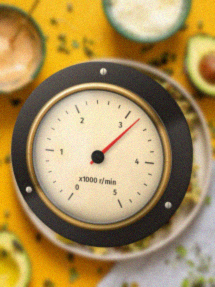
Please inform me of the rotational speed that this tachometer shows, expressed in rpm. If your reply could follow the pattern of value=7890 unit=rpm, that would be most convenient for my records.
value=3200 unit=rpm
